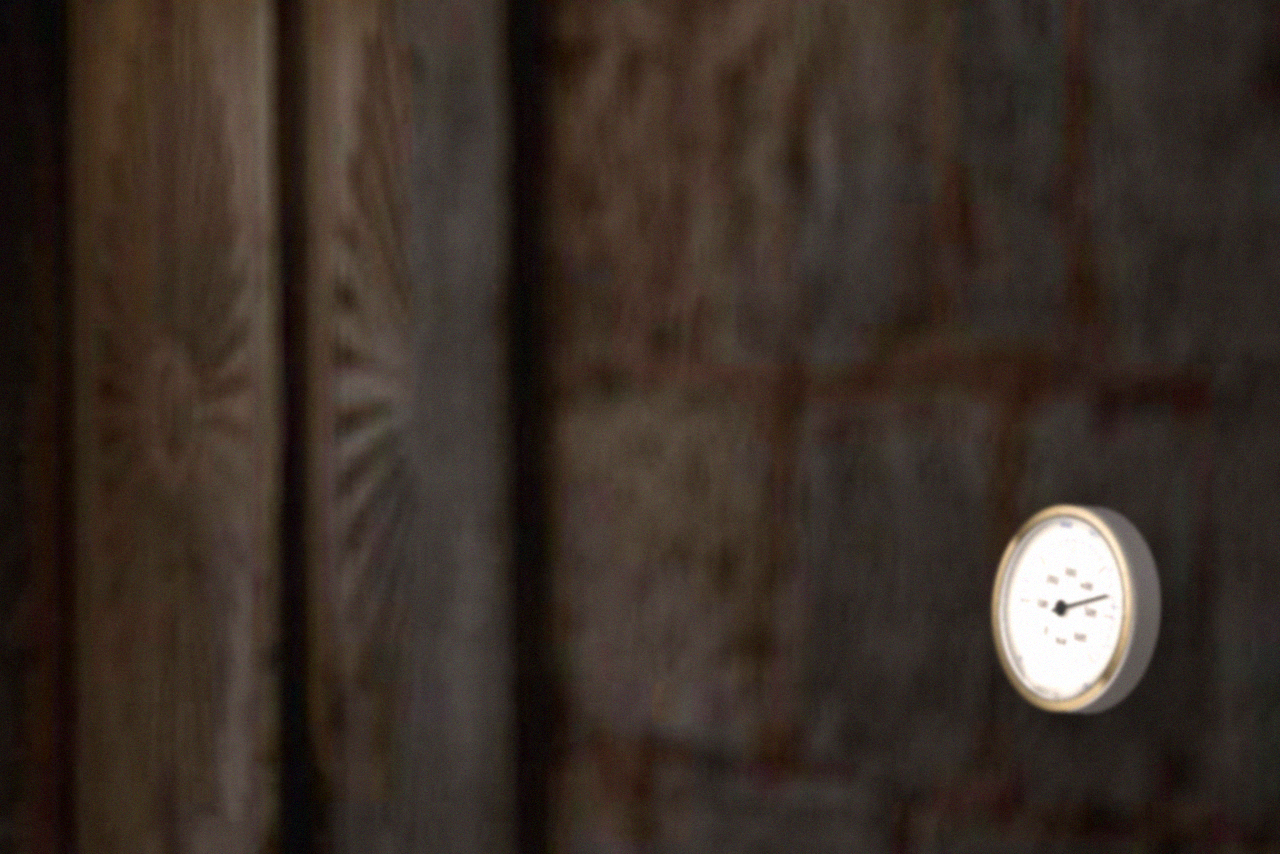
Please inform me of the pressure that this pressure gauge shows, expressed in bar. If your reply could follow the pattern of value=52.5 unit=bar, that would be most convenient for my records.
value=460 unit=bar
